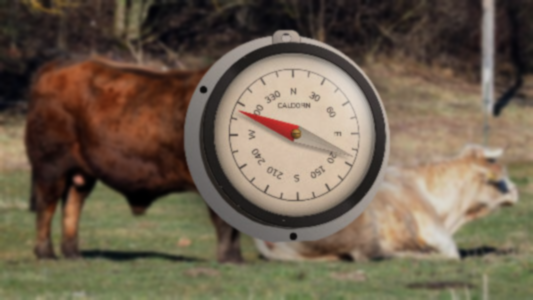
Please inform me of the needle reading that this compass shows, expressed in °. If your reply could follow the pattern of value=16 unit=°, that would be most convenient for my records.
value=292.5 unit=°
